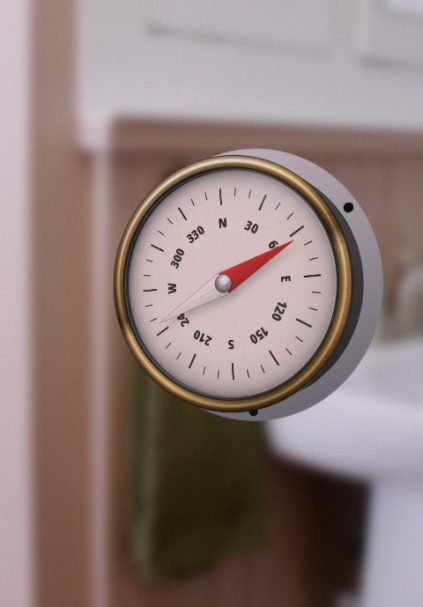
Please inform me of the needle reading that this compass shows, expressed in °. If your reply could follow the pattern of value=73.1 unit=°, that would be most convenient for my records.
value=65 unit=°
